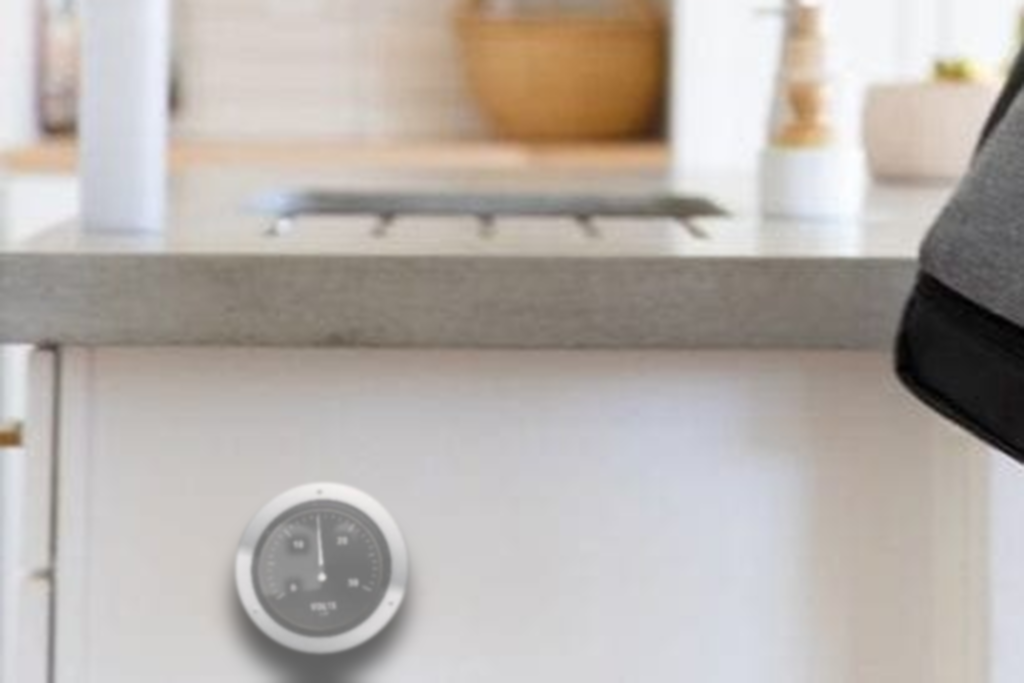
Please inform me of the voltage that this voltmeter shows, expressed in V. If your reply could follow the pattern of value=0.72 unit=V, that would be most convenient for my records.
value=15 unit=V
